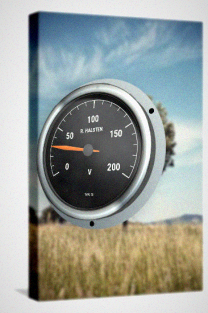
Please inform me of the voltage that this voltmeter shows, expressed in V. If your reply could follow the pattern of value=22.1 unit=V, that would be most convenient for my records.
value=30 unit=V
